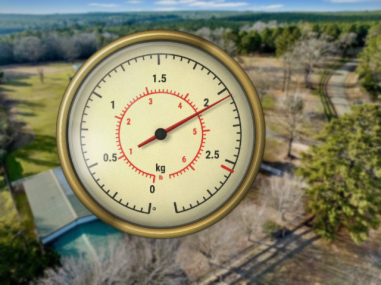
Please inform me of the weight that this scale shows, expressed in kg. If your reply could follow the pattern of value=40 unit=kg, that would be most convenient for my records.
value=2.05 unit=kg
